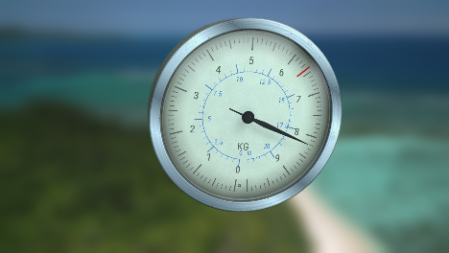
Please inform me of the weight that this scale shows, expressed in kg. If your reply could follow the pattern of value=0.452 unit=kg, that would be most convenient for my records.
value=8.2 unit=kg
